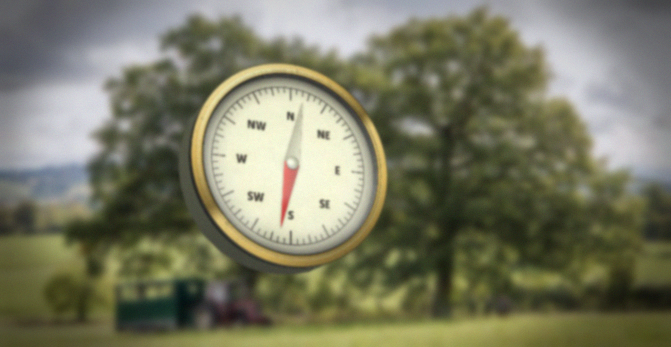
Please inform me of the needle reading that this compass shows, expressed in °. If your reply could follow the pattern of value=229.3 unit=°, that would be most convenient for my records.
value=190 unit=°
